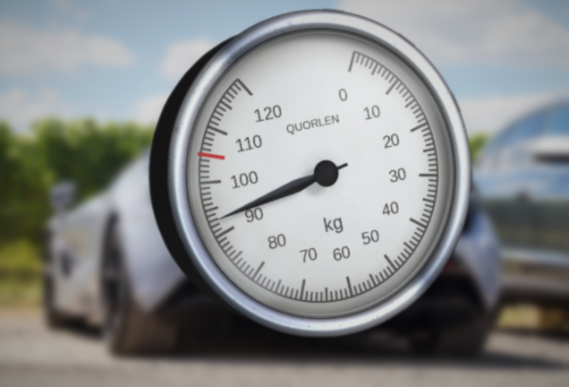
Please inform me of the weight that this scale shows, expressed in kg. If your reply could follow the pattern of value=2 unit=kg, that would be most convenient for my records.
value=93 unit=kg
